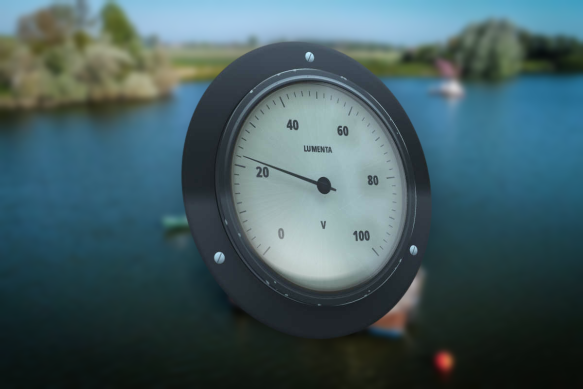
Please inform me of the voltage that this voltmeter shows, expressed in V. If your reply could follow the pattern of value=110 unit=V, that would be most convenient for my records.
value=22 unit=V
